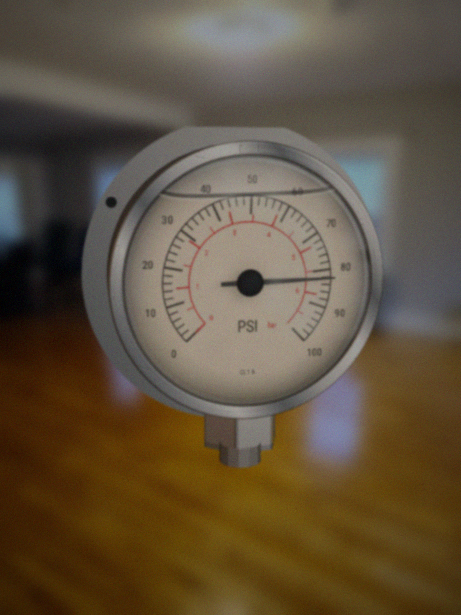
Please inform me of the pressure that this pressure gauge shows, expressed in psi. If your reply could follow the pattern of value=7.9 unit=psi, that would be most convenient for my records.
value=82 unit=psi
